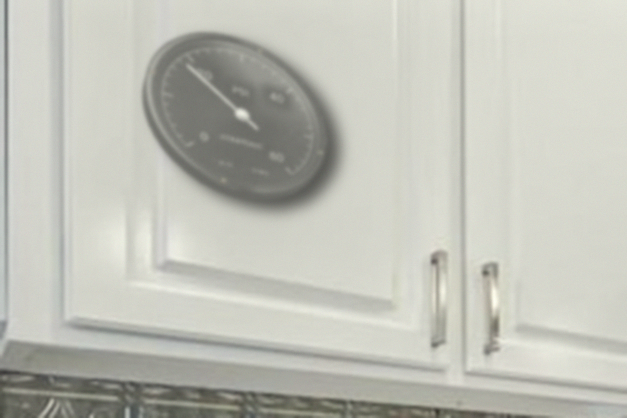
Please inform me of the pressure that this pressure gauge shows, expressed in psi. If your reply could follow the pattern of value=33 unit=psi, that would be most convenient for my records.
value=18 unit=psi
